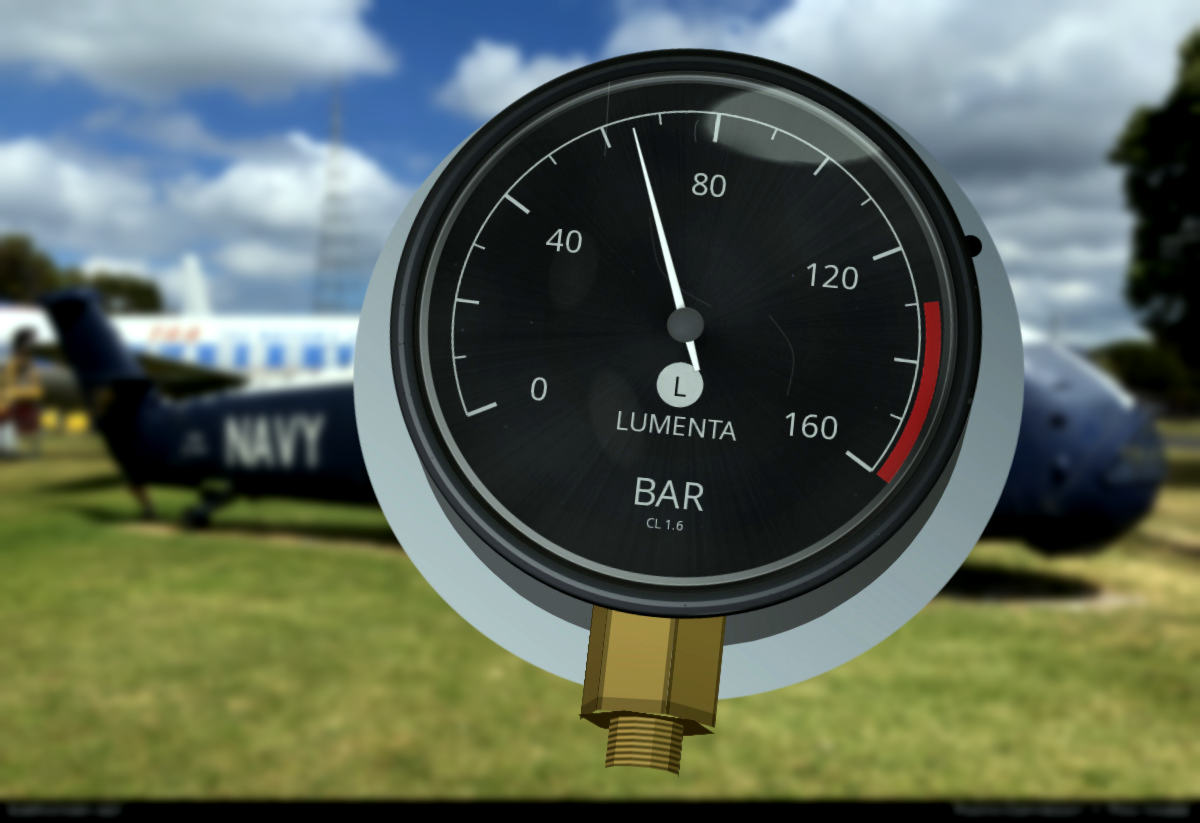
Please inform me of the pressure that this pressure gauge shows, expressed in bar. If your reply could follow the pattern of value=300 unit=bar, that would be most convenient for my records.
value=65 unit=bar
